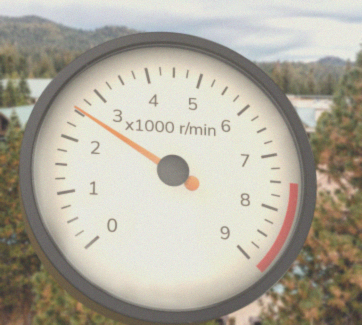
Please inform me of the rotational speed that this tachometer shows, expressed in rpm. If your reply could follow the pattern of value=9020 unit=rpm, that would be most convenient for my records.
value=2500 unit=rpm
